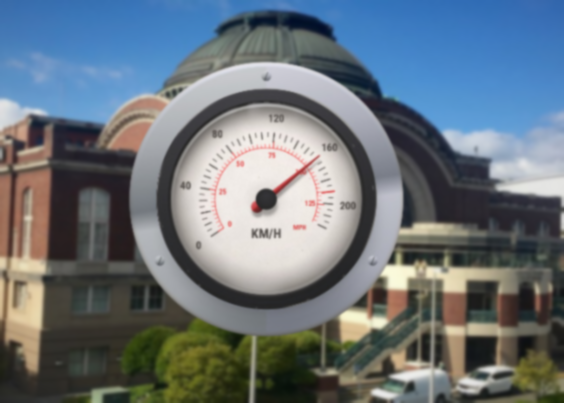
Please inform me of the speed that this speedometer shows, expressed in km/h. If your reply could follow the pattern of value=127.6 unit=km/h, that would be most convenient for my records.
value=160 unit=km/h
